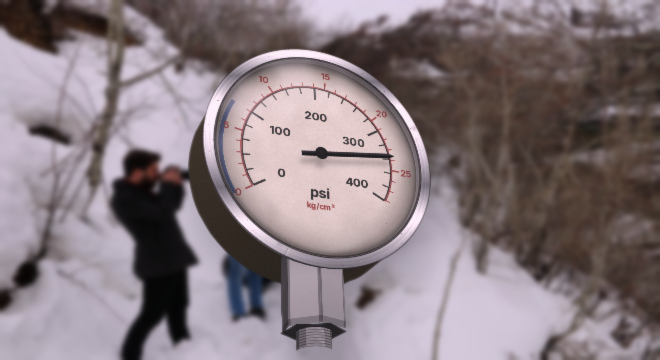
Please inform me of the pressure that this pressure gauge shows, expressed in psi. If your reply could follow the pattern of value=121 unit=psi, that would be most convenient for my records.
value=340 unit=psi
